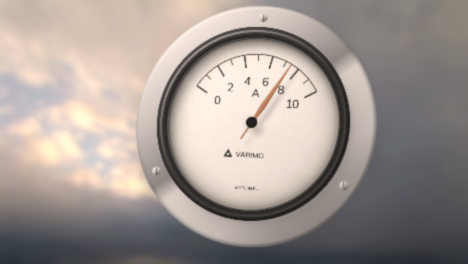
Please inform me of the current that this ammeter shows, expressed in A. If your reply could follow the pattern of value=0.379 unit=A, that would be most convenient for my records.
value=7.5 unit=A
